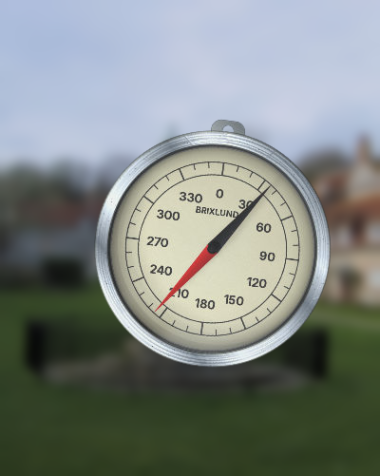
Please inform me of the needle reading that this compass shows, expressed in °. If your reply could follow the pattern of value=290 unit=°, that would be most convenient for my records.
value=215 unit=°
